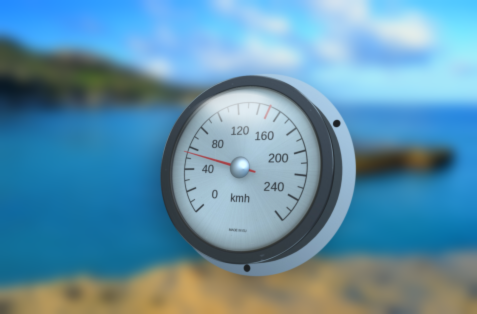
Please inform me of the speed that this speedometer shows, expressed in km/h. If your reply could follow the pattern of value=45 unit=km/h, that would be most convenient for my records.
value=55 unit=km/h
